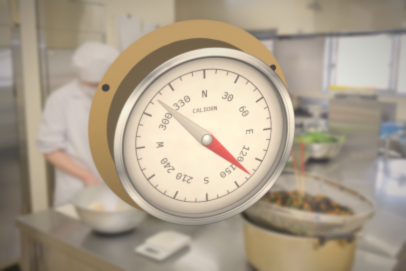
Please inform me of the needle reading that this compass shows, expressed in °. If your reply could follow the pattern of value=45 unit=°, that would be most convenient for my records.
value=135 unit=°
